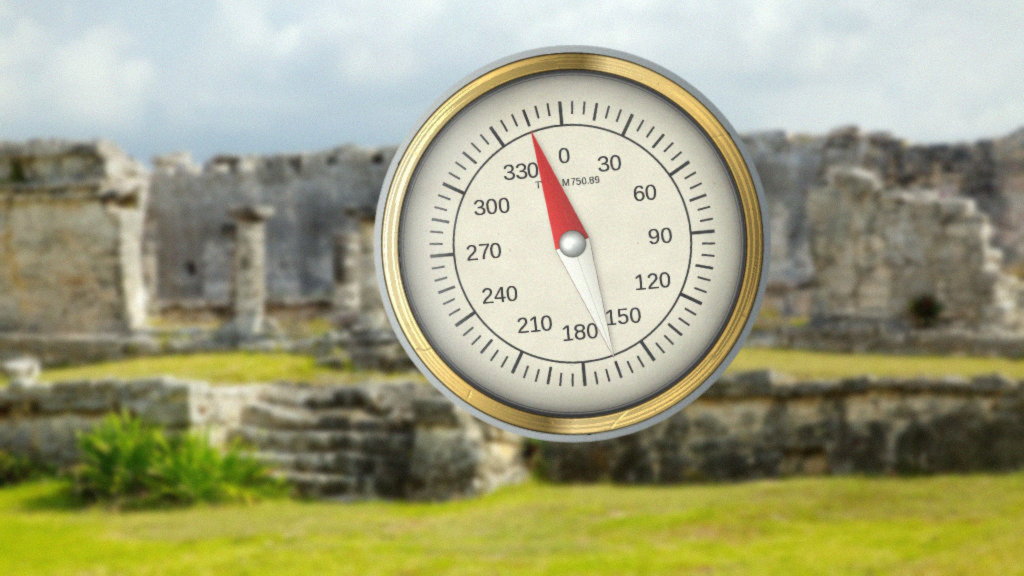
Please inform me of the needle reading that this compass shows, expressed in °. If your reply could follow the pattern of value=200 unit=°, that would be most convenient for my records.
value=345 unit=°
